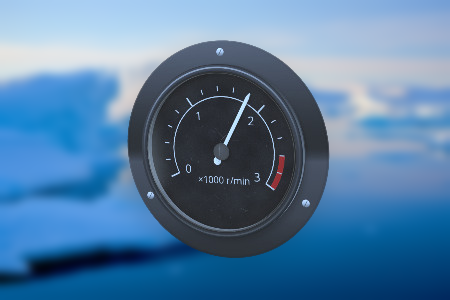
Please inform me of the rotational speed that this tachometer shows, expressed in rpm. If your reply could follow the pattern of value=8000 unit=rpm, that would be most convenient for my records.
value=1800 unit=rpm
